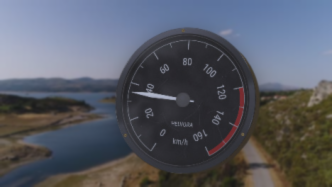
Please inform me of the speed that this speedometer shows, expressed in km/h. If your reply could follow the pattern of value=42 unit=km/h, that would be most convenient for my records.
value=35 unit=km/h
